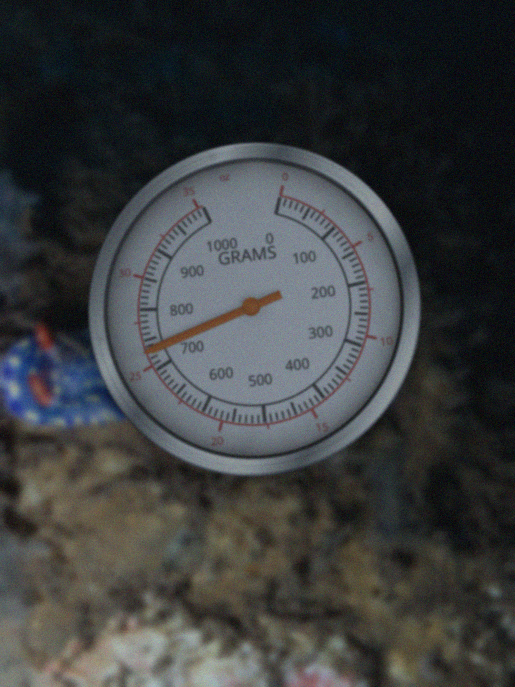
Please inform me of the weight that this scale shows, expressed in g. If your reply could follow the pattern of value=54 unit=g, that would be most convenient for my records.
value=730 unit=g
